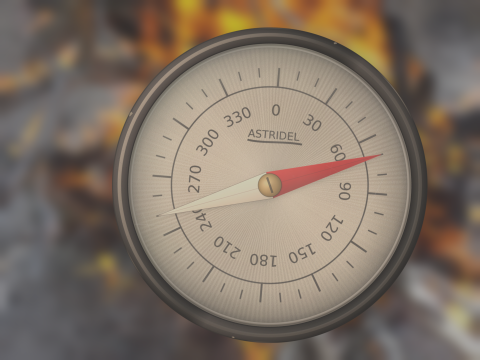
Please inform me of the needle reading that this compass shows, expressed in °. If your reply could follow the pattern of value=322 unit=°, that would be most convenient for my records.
value=70 unit=°
